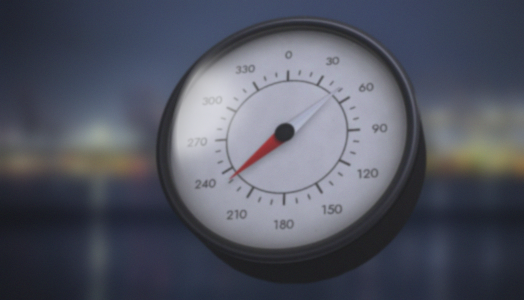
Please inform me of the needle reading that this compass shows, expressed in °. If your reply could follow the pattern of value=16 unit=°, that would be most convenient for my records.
value=230 unit=°
